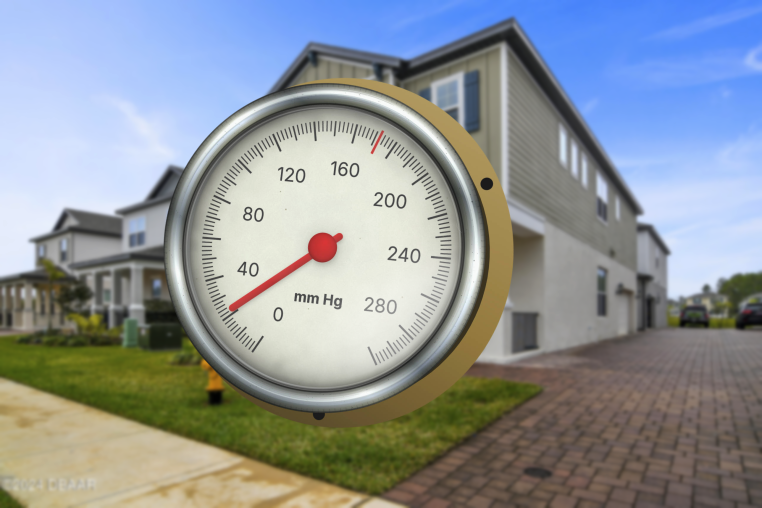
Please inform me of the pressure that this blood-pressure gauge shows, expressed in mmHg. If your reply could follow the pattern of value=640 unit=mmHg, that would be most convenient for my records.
value=22 unit=mmHg
